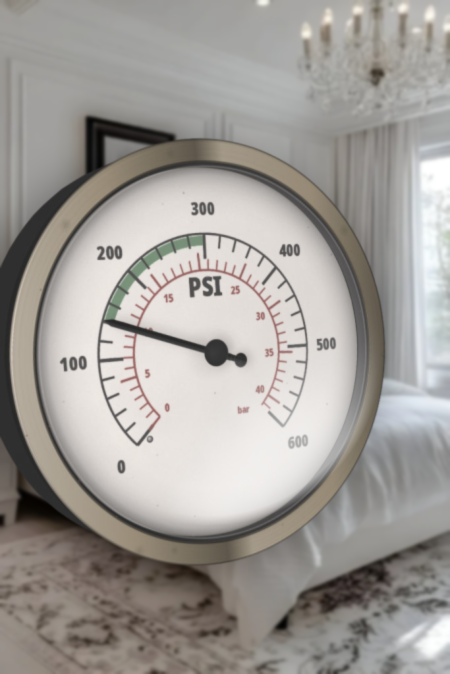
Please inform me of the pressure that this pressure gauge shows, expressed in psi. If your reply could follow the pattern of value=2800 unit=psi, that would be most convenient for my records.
value=140 unit=psi
